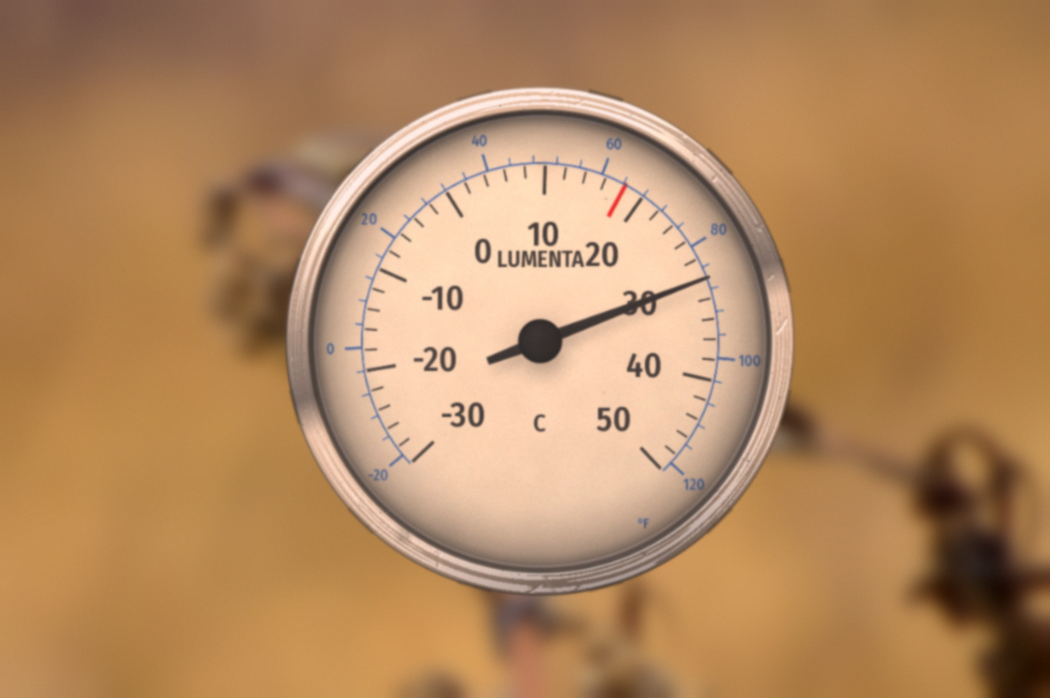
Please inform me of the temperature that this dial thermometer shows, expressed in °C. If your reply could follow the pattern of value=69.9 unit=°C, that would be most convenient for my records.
value=30 unit=°C
